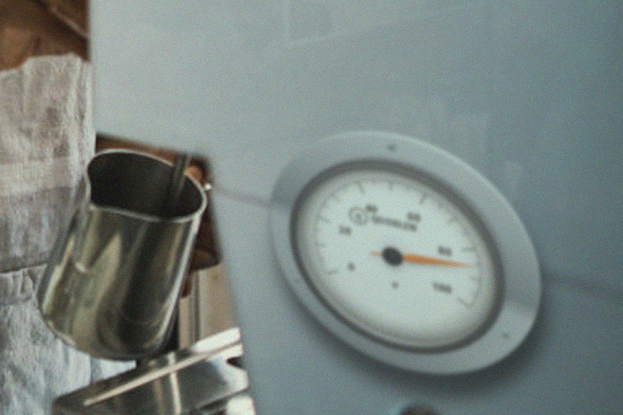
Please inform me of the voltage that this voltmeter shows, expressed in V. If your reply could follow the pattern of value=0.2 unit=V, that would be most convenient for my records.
value=85 unit=V
